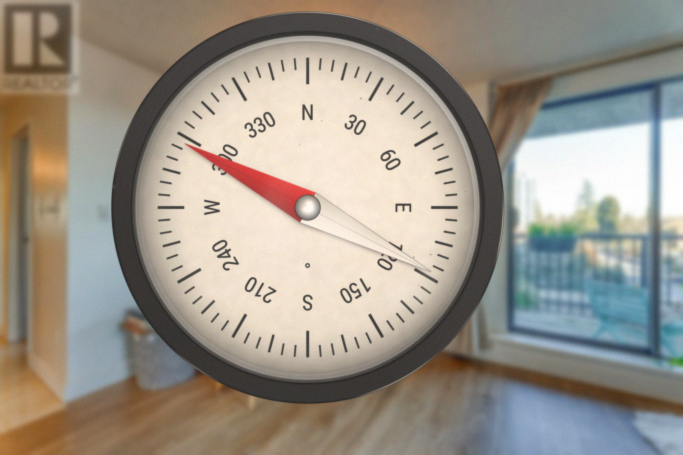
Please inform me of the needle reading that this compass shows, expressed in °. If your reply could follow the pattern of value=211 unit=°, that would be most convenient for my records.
value=297.5 unit=°
